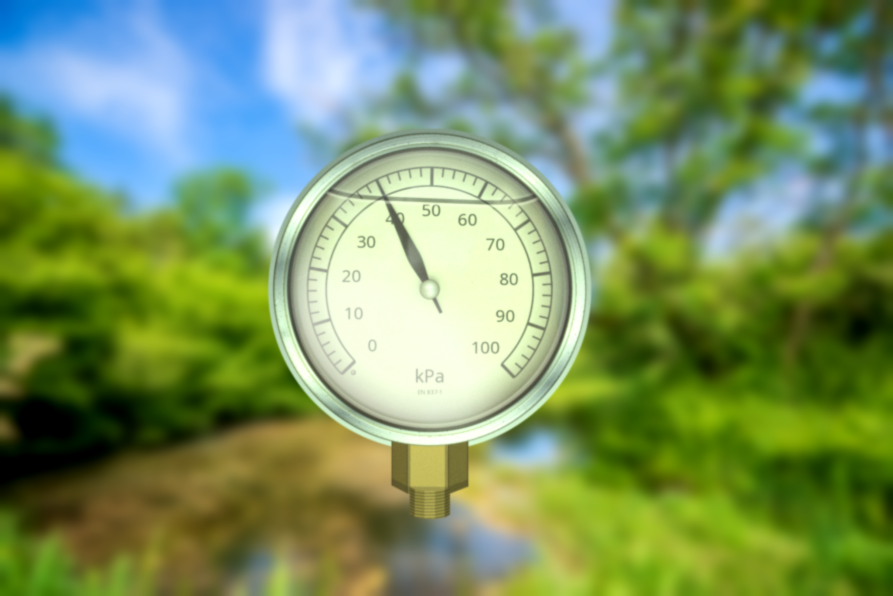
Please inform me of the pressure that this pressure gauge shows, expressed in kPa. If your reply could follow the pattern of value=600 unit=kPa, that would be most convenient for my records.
value=40 unit=kPa
